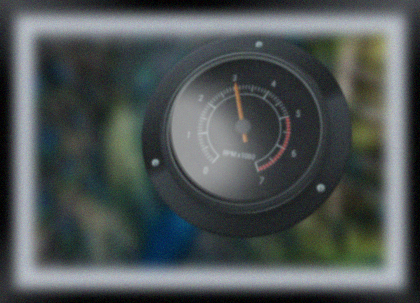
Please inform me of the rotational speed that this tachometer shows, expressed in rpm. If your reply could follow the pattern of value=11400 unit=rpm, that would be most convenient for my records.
value=3000 unit=rpm
